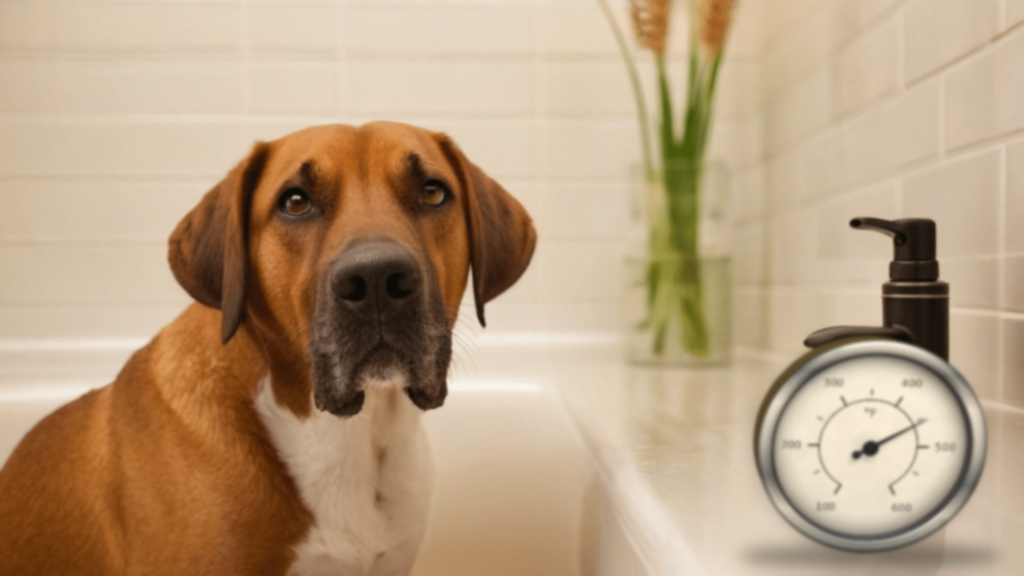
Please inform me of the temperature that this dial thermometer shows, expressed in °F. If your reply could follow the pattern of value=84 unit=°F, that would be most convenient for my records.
value=450 unit=°F
